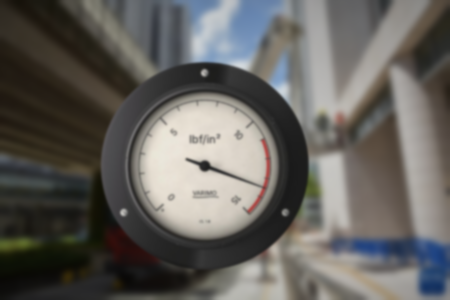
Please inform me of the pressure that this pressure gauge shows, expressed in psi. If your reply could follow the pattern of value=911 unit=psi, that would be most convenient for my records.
value=13.5 unit=psi
